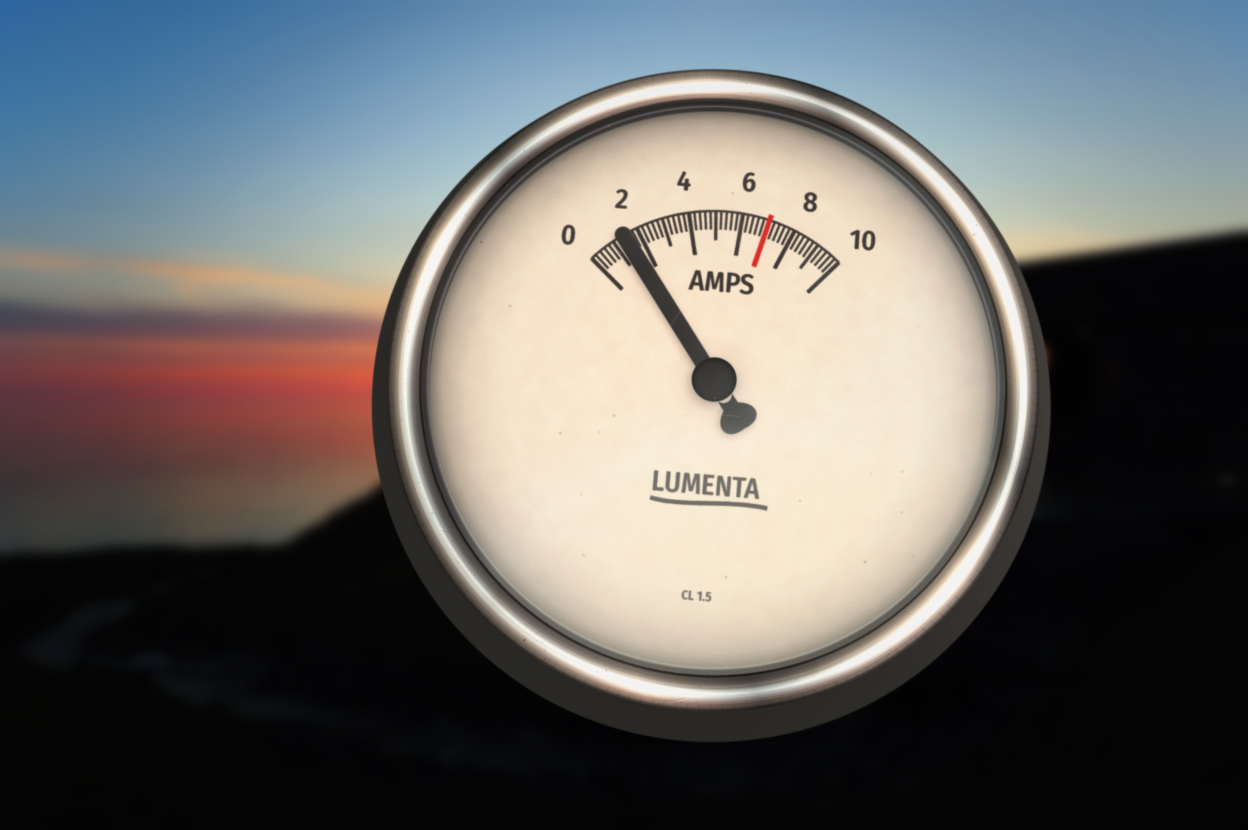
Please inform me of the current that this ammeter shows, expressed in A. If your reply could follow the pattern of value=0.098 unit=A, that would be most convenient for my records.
value=1.4 unit=A
